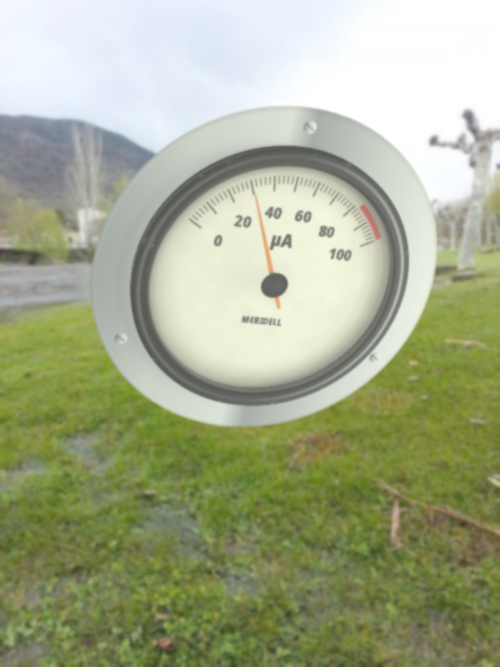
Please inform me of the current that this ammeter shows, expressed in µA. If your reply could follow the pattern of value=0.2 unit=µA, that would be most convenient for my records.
value=30 unit=µA
